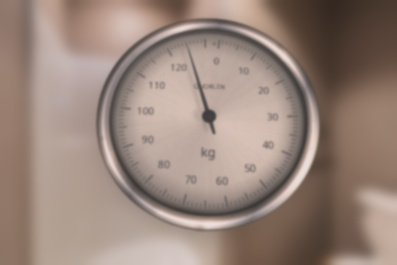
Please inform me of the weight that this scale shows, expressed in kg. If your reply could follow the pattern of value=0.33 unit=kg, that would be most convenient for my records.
value=125 unit=kg
